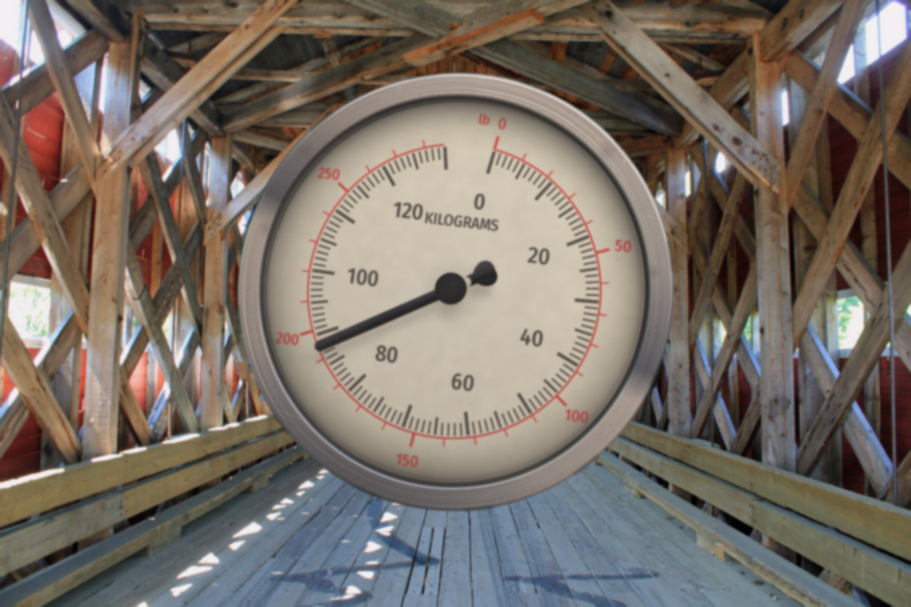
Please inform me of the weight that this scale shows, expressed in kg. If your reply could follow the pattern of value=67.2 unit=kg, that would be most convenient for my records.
value=88 unit=kg
